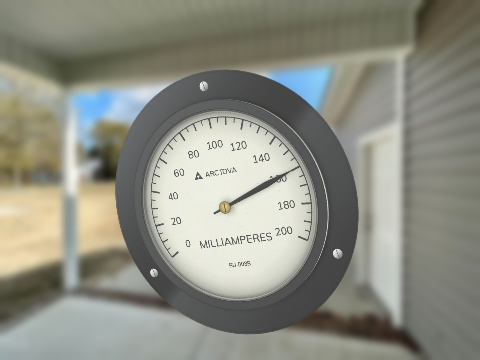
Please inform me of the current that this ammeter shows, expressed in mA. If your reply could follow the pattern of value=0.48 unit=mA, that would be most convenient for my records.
value=160 unit=mA
